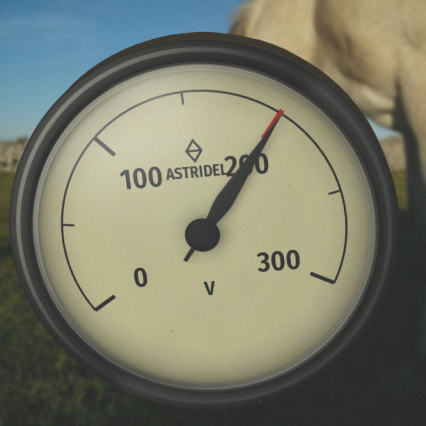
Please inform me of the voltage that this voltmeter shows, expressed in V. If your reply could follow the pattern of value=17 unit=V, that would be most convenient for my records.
value=200 unit=V
